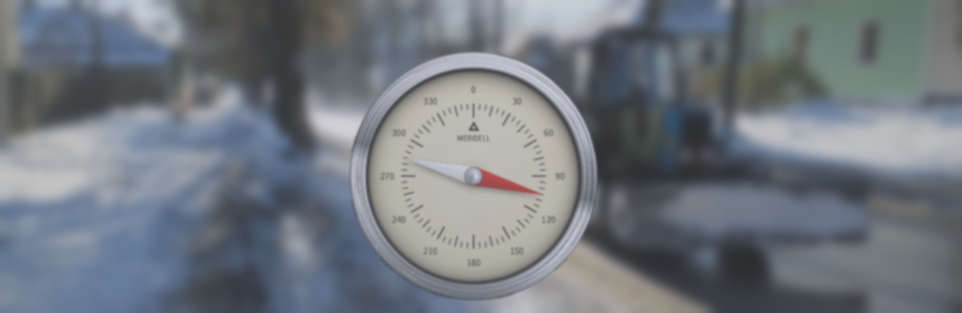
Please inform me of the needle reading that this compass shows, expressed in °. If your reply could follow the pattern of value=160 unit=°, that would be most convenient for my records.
value=105 unit=°
